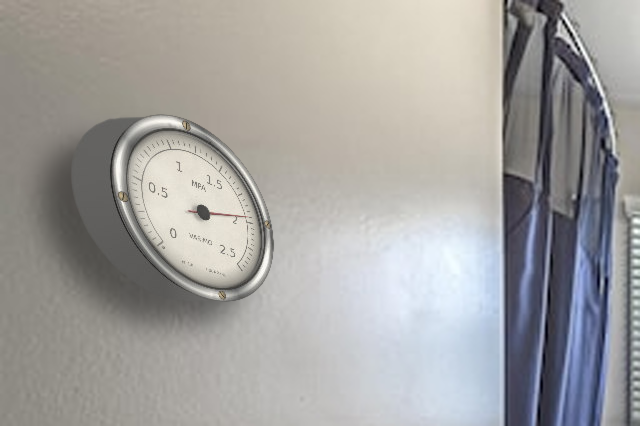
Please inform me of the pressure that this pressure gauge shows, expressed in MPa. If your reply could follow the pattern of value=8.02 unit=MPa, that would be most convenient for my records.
value=1.95 unit=MPa
